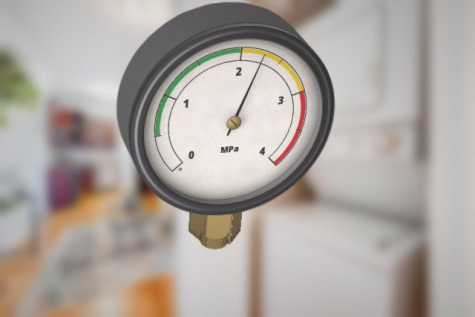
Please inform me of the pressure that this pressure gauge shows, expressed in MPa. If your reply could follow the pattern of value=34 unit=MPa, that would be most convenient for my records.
value=2.25 unit=MPa
